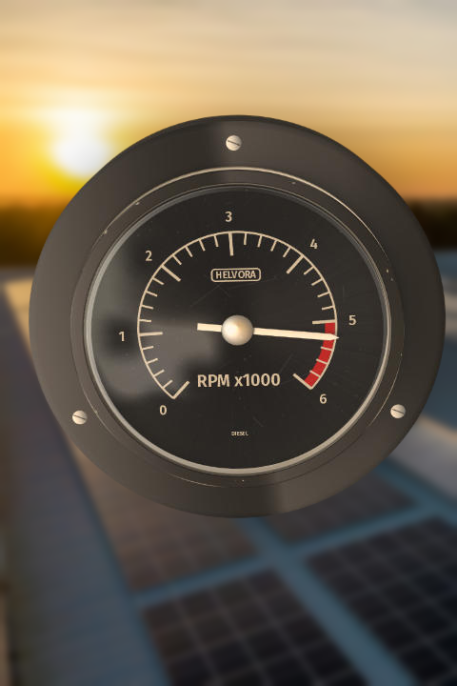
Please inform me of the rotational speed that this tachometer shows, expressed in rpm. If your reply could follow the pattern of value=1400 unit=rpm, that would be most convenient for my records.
value=5200 unit=rpm
